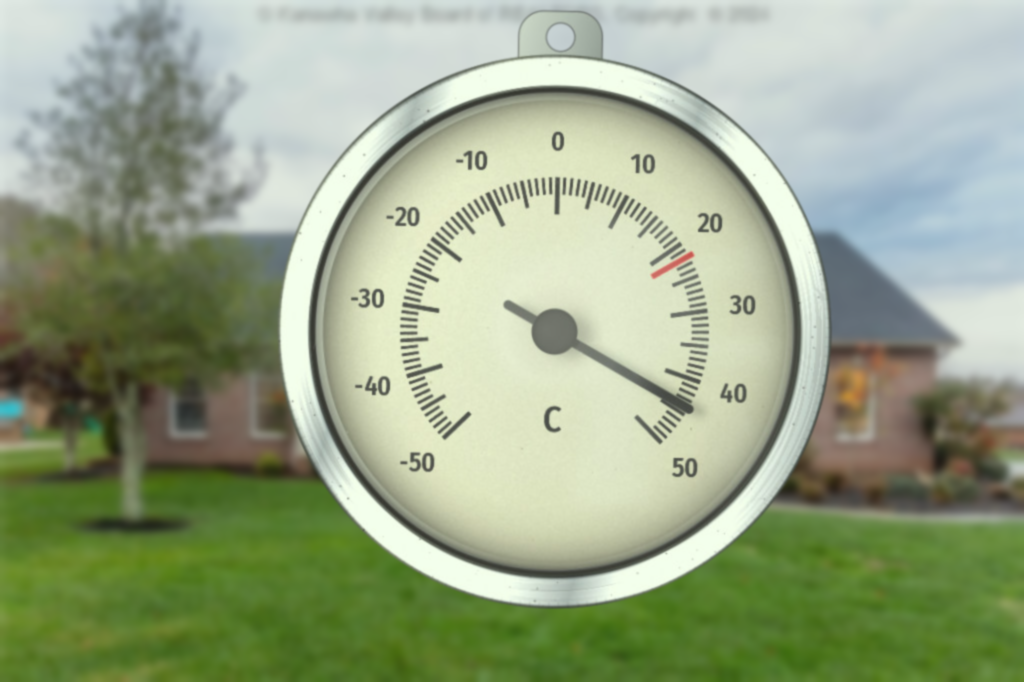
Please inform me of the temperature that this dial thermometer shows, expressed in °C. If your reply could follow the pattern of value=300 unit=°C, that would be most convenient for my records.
value=44 unit=°C
